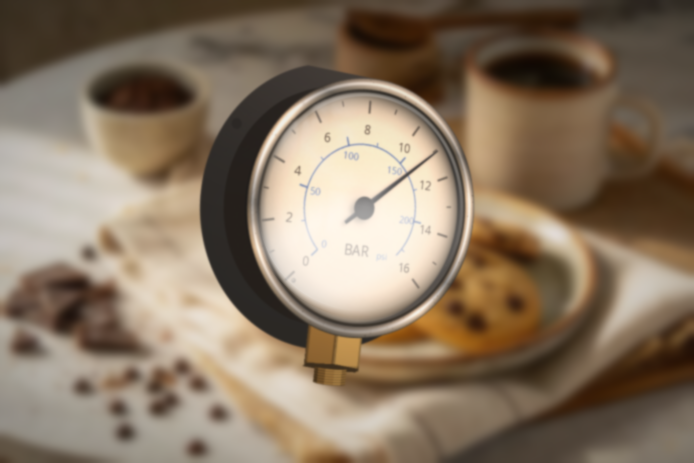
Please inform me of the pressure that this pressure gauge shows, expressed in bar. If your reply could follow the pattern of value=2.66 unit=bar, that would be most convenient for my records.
value=11 unit=bar
